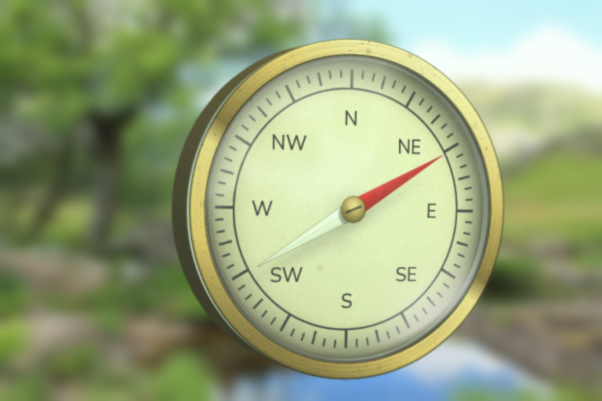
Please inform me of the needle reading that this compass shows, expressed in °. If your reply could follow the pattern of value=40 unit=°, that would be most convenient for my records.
value=60 unit=°
